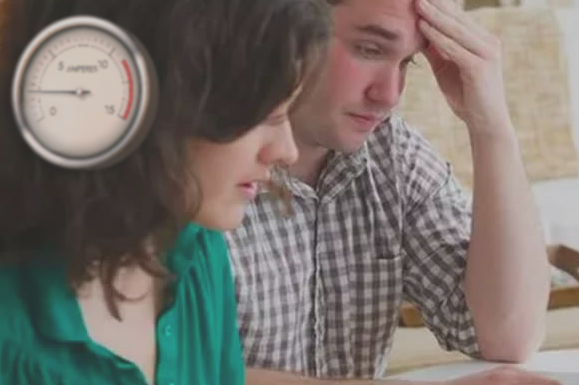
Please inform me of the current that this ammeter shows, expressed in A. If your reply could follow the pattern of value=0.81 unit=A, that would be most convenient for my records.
value=2 unit=A
